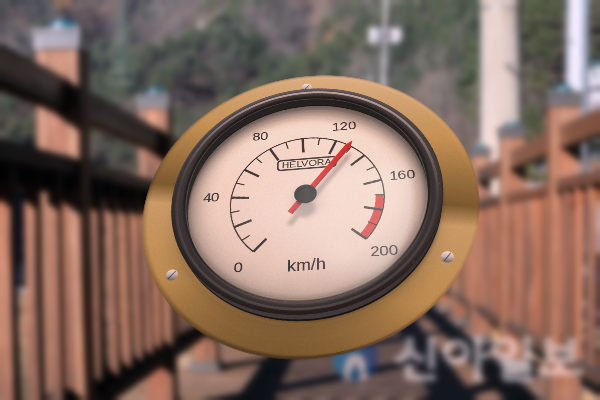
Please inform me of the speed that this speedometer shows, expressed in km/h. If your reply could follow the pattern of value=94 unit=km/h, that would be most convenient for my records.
value=130 unit=km/h
